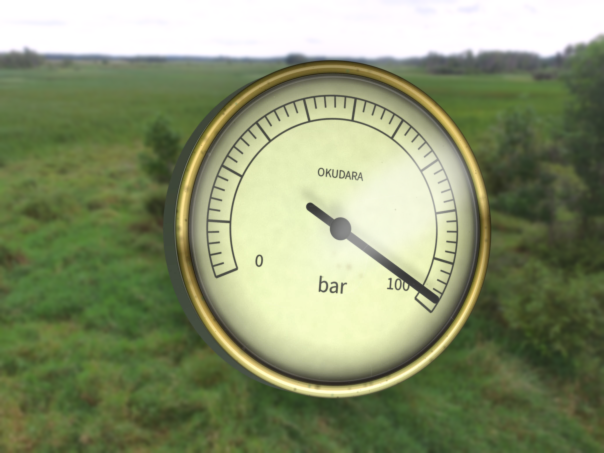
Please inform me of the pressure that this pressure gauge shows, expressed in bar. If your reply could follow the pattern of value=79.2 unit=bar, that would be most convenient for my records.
value=98 unit=bar
